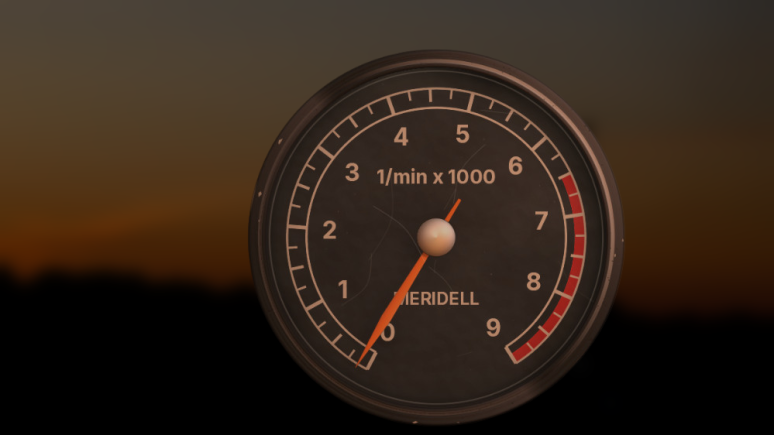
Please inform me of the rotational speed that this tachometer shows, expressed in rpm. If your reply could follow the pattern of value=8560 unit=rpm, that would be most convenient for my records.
value=125 unit=rpm
